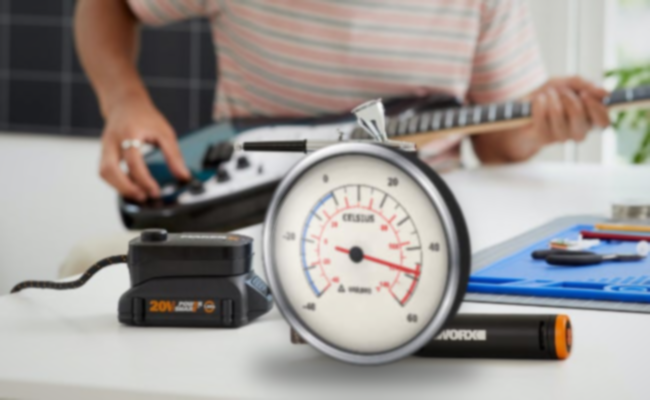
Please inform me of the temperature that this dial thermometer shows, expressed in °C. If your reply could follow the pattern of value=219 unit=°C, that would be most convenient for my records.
value=47.5 unit=°C
